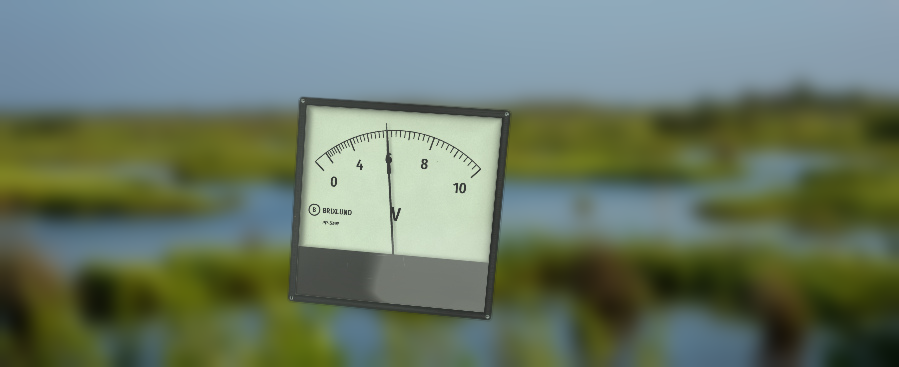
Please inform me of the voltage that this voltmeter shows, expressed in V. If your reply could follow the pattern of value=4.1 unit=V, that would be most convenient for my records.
value=6 unit=V
